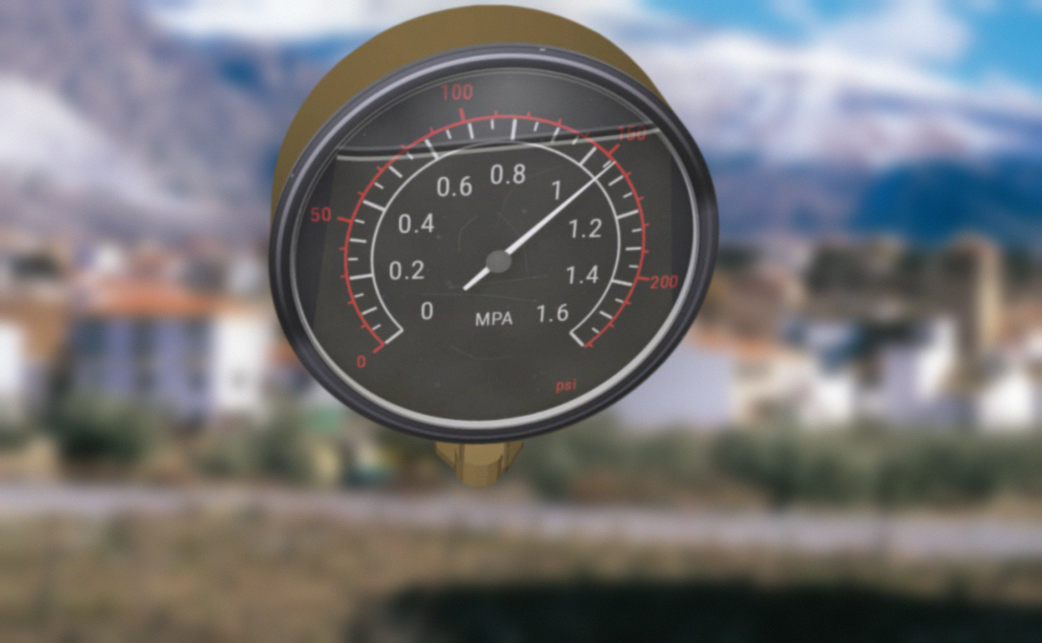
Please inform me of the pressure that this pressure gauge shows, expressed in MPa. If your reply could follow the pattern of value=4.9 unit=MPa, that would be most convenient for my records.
value=1.05 unit=MPa
